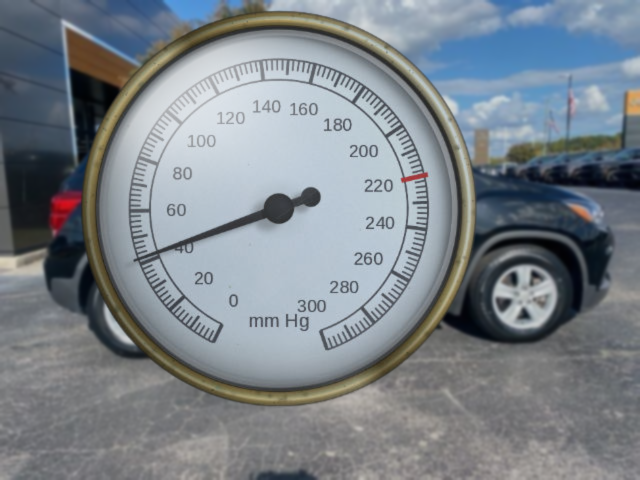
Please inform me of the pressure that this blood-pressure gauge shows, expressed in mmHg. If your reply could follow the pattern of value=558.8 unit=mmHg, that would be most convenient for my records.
value=42 unit=mmHg
